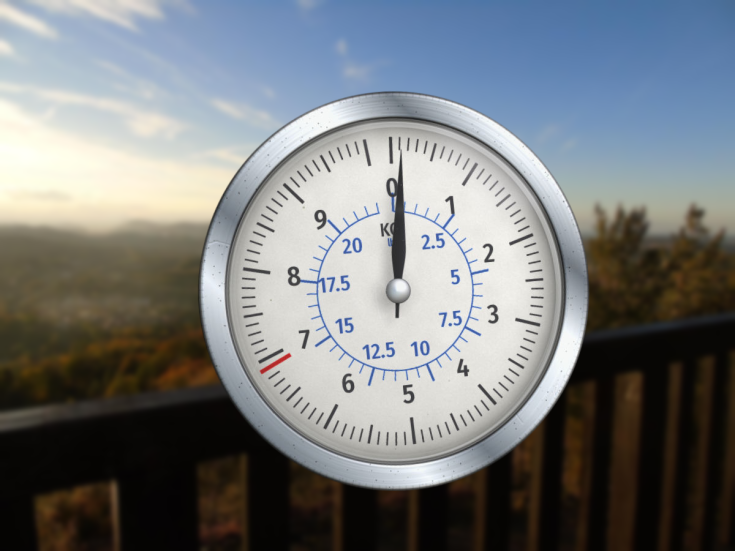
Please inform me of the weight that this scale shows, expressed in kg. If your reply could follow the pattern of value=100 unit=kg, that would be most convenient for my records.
value=0.1 unit=kg
